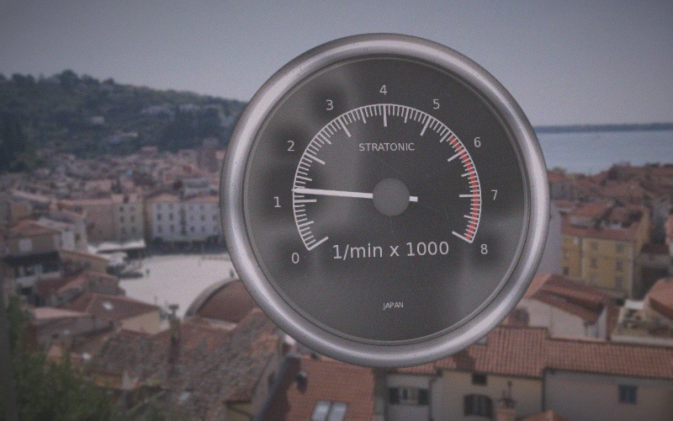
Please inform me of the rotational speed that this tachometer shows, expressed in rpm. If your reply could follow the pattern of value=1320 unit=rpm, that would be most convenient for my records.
value=1200 unit=rpm
